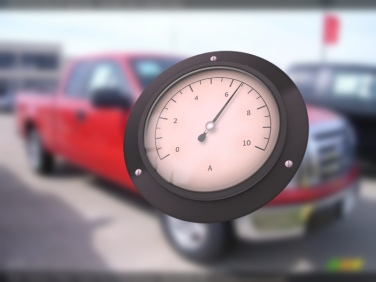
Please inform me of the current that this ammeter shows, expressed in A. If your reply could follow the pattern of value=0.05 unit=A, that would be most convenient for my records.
value=6.5 unit=A
